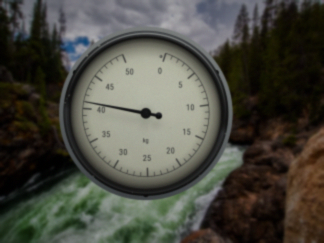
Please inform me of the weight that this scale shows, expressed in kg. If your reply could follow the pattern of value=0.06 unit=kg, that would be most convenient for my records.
value=41 unit=kg
